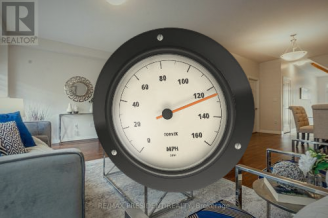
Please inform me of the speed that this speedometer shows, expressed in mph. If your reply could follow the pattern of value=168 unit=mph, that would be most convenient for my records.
value=125 unit=mph
